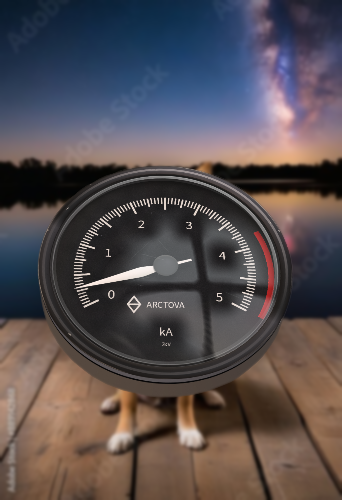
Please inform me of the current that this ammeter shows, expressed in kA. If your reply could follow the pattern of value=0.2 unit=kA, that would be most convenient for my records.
value=0.25 unit=kA
